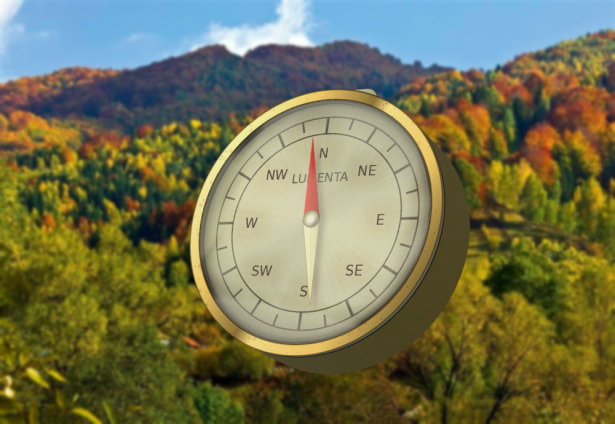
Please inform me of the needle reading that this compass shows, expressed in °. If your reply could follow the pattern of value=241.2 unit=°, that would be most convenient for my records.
value=352.5 unit=°
